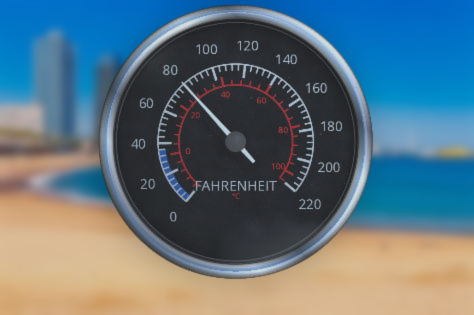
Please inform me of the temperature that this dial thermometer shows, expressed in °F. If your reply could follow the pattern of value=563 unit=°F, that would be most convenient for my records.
value=80 unit=°F
